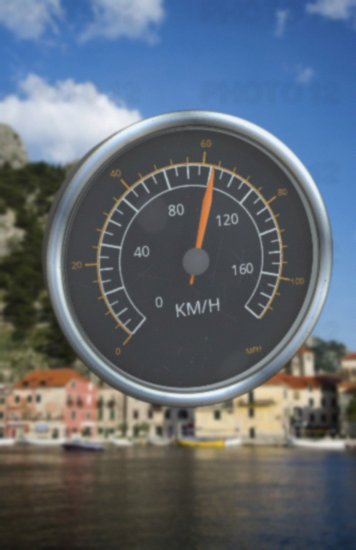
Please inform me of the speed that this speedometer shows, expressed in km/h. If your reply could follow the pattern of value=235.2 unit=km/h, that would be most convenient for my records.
value=100 unit=km/h
